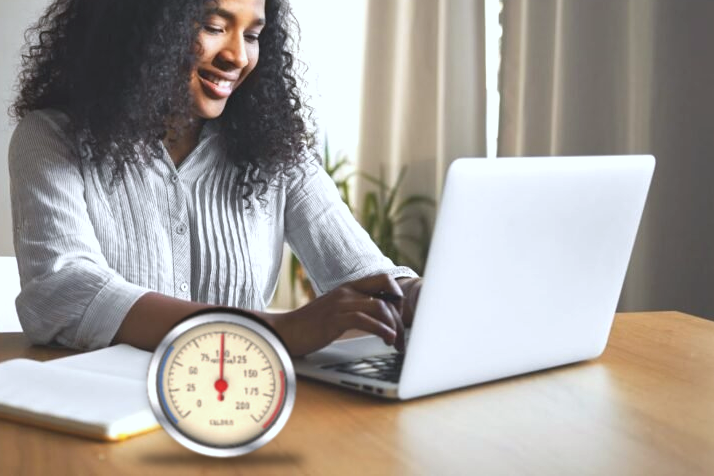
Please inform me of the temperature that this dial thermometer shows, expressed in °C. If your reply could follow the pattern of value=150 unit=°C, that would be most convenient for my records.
value=100 unit=°C
